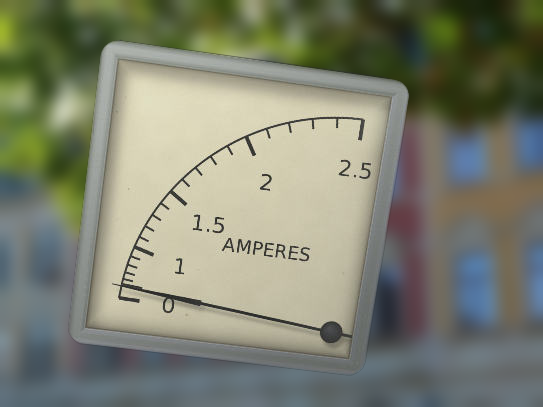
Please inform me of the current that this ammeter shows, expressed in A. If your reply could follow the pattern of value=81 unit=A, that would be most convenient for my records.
value=0.5 unit=A
